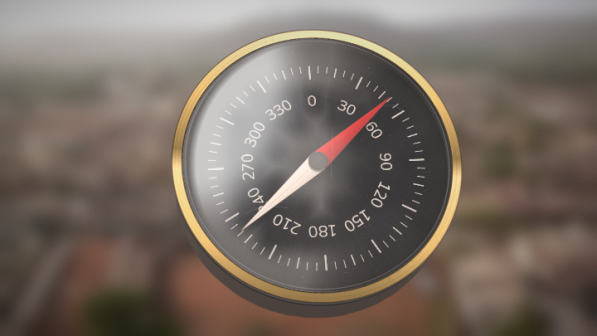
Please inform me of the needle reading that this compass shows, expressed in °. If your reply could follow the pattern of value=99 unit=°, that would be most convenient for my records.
value=50 unit=°
